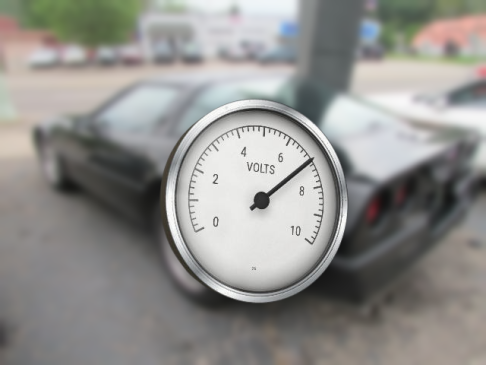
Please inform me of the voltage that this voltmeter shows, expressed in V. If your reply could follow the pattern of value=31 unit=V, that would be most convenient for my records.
value=7 unit=V
